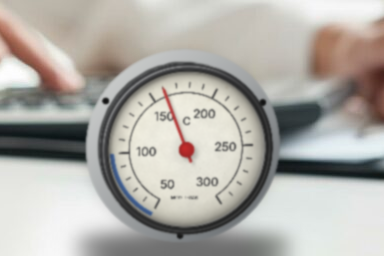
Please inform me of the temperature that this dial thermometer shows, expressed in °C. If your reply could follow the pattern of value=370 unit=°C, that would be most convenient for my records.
value=160 unit=°C
